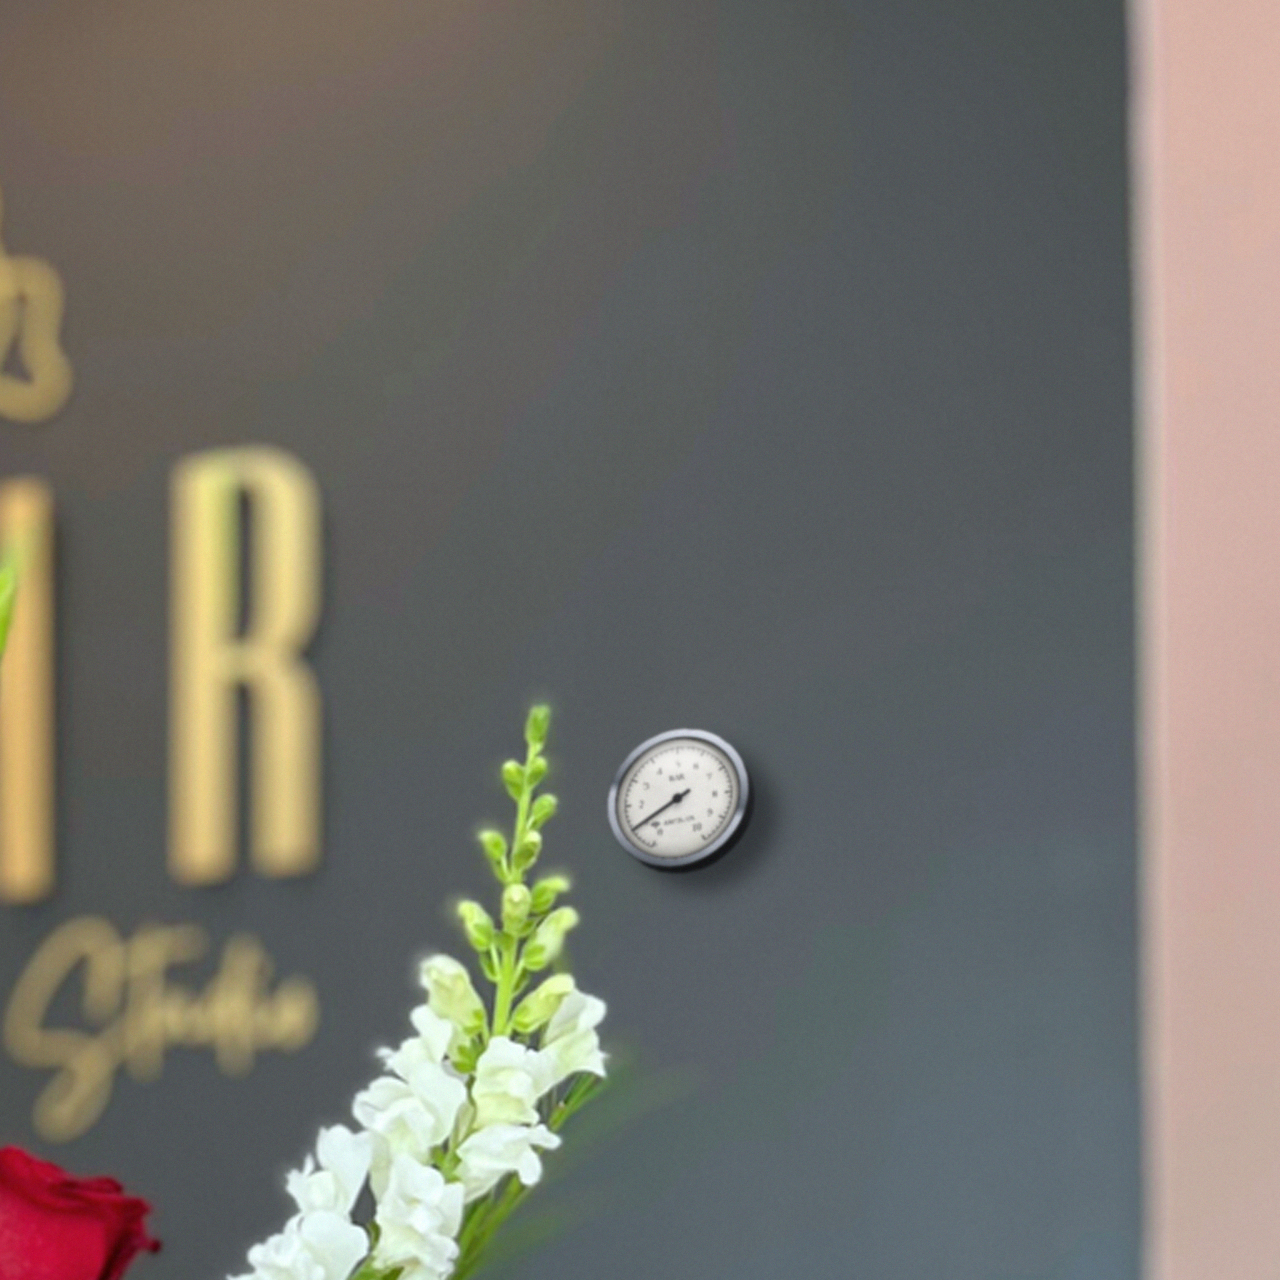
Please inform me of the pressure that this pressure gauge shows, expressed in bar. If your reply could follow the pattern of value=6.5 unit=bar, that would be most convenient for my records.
value=1 unit=bar
